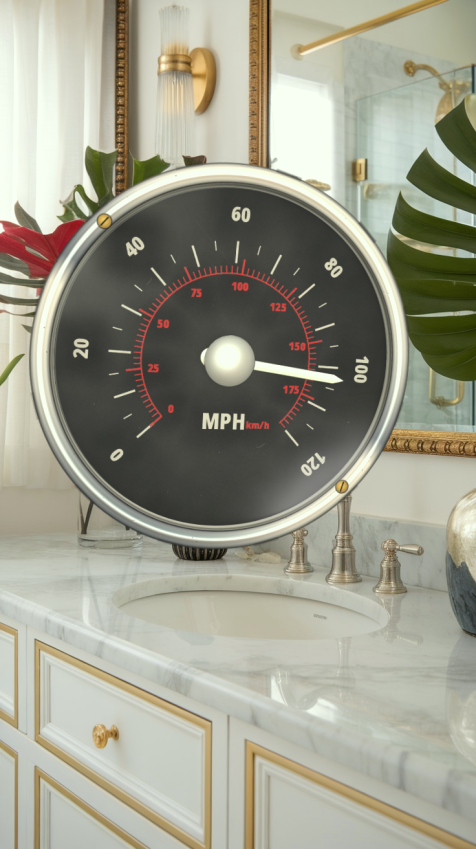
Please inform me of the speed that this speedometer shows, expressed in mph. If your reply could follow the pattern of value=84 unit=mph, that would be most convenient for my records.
value=102.5 unit=mph
